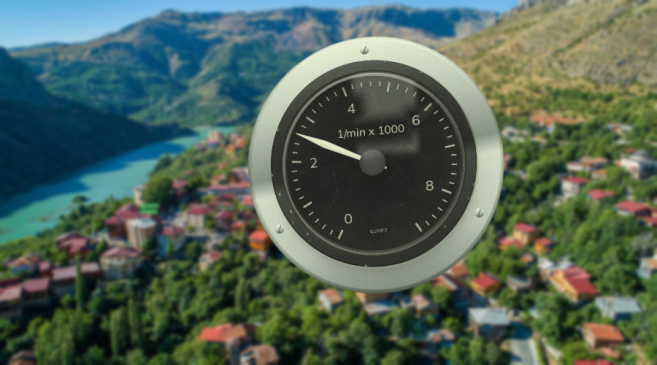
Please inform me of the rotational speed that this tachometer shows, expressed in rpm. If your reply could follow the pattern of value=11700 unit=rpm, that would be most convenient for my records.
value=2600 unit=rpm
